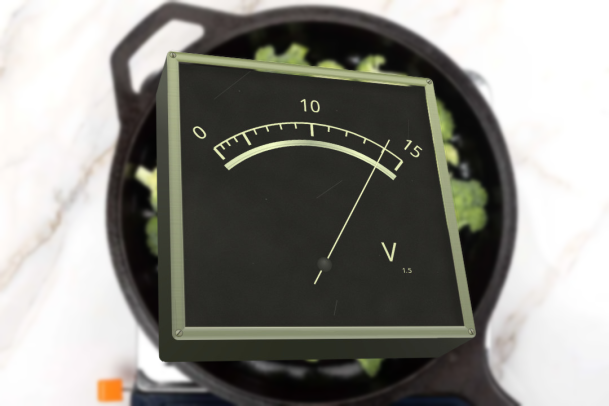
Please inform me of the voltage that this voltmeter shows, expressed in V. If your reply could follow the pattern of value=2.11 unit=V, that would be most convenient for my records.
value=14 unit=V
